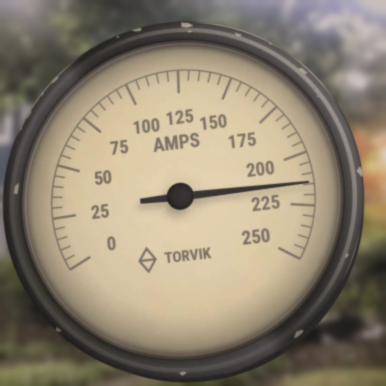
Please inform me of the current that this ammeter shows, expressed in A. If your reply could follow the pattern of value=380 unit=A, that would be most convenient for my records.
value=215 unit=A
